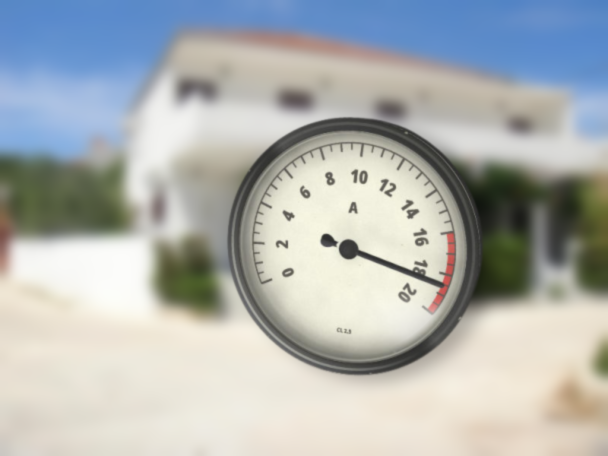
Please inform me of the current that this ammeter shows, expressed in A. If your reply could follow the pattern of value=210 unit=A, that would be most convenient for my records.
value=18.5 unit=A
